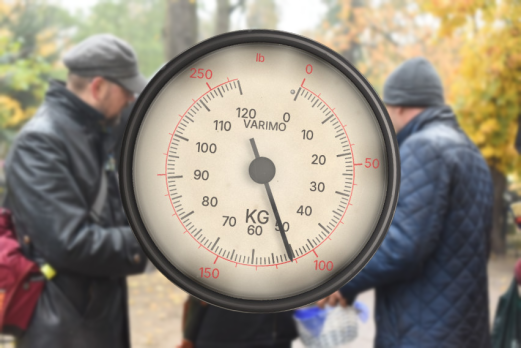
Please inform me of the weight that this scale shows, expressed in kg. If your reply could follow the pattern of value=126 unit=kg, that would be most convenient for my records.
value=51 unit=kg
